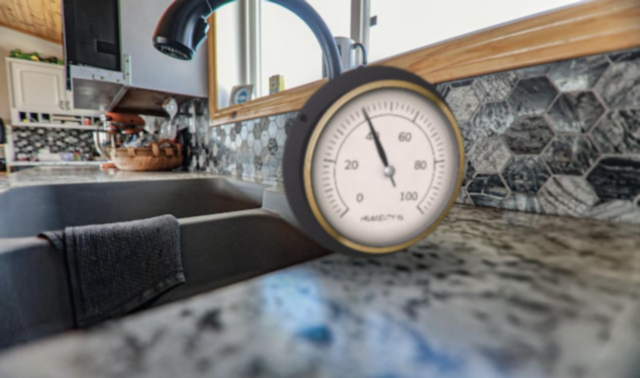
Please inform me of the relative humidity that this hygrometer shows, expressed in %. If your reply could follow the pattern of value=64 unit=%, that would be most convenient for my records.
value=40 unit=%
